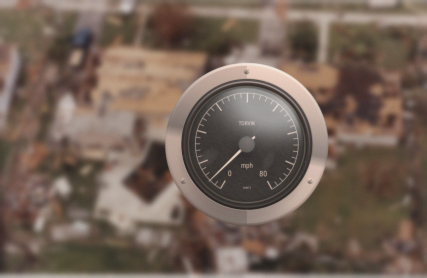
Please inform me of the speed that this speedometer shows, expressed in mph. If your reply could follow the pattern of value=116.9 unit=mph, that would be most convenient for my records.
value=4 unit=mph
